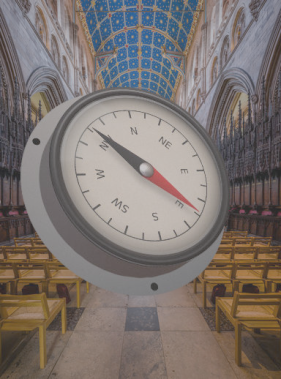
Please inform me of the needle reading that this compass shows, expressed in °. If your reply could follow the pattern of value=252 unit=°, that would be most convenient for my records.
value=135 unit=°
